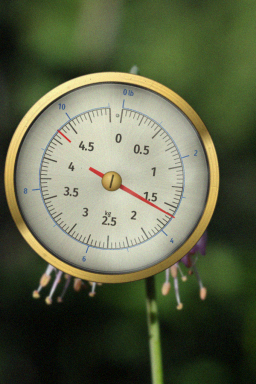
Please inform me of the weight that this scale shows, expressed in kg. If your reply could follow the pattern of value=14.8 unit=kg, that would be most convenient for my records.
value=1.6 unit=kg
